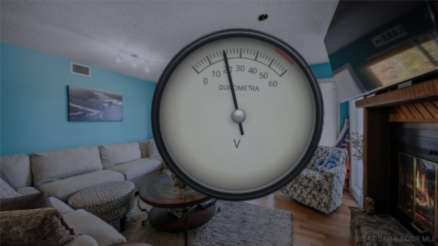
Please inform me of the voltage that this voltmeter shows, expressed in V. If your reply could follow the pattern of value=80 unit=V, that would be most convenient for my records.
value=20 unit=V
